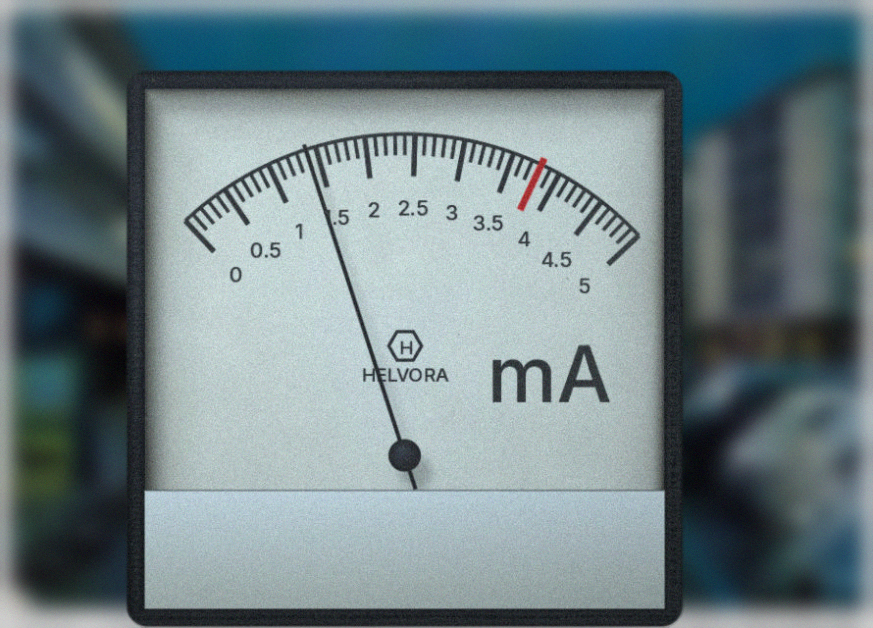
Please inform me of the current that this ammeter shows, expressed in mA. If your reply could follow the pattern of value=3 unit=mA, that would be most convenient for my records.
value=1.4 unit=mA
